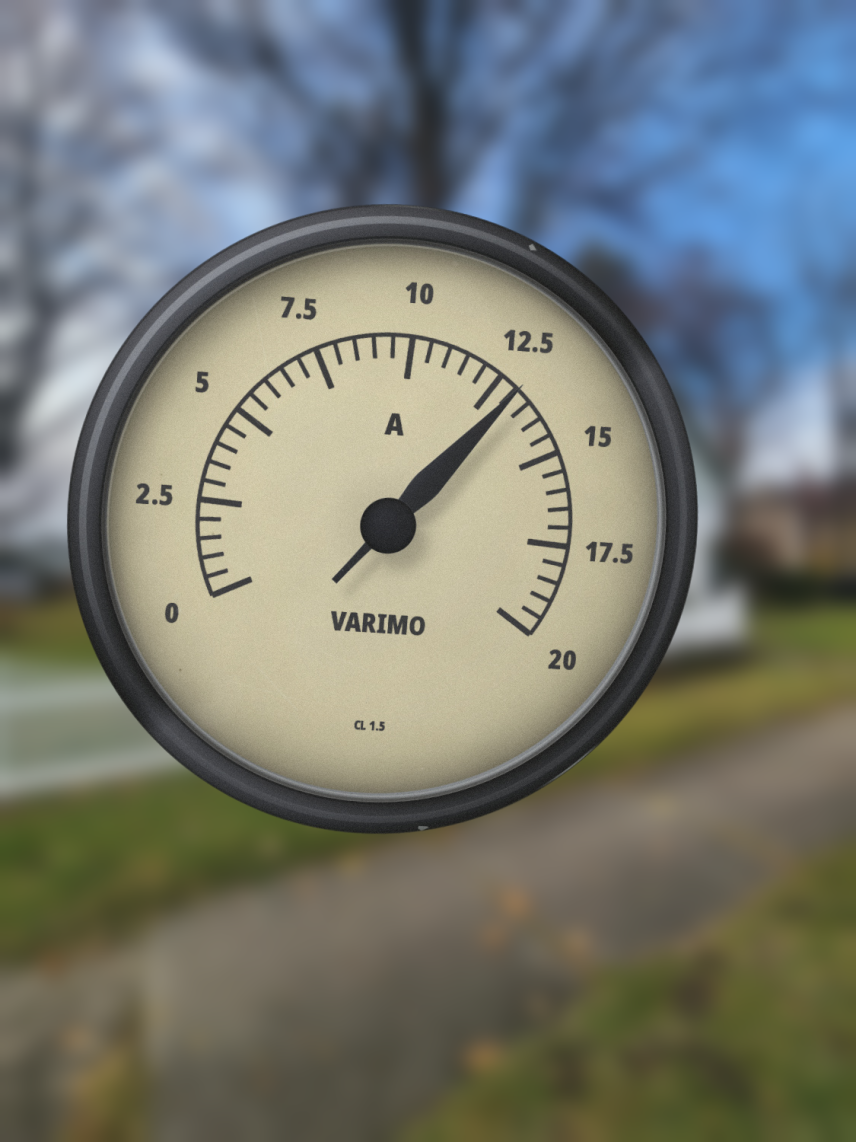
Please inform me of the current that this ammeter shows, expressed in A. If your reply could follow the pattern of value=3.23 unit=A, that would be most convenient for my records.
value=13 unit=A
